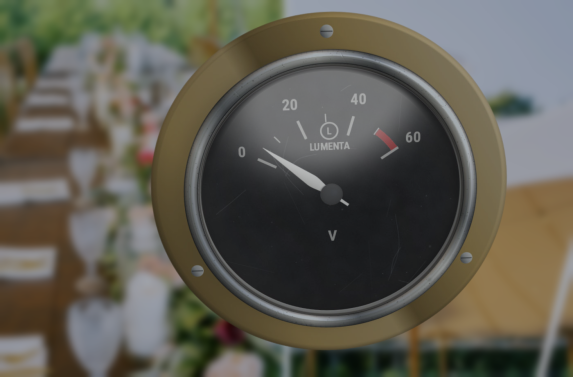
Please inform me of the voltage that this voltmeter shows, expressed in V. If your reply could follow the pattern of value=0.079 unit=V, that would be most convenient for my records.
value=5 unit=V
